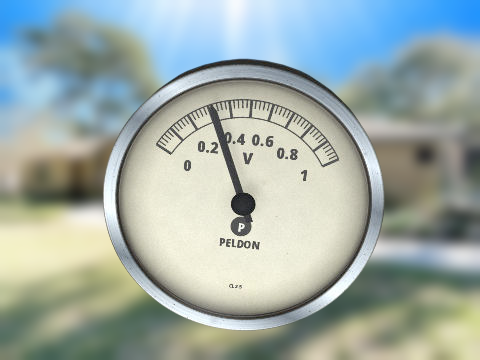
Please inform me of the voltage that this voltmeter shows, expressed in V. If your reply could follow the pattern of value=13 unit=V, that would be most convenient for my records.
value=0.32 unit=V
